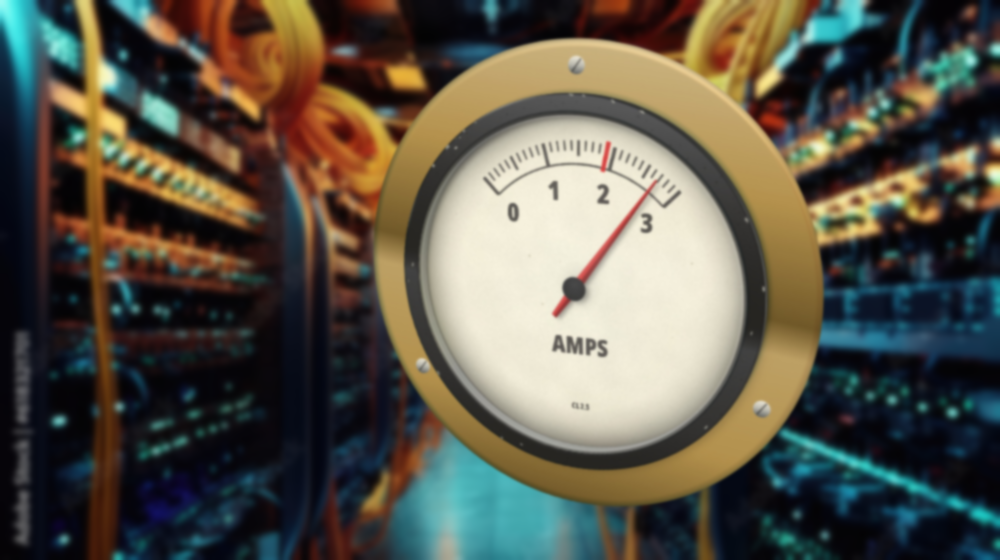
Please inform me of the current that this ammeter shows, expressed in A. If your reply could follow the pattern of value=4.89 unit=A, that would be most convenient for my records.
value=2.7 unit=A
